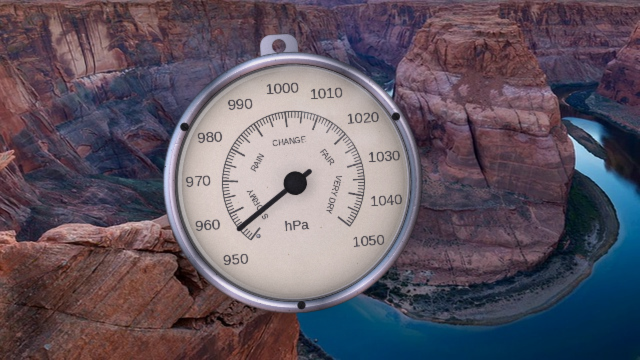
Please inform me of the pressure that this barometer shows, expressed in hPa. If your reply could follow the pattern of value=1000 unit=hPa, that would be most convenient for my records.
value=955 unit=hPa
